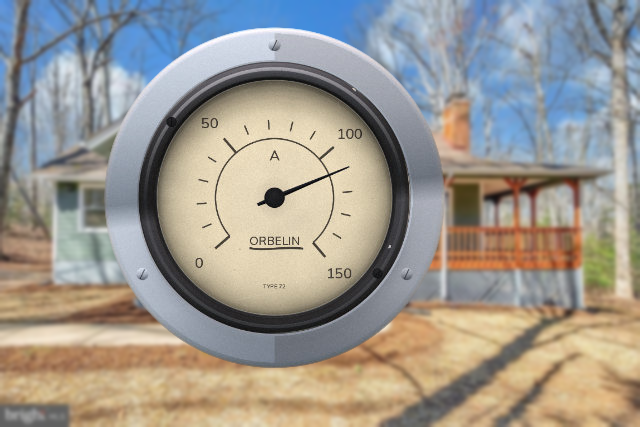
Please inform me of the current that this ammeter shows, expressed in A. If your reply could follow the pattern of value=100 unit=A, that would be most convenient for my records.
value=110 unit=A
